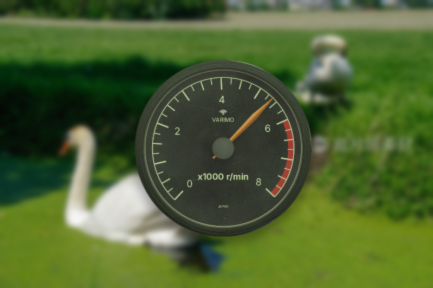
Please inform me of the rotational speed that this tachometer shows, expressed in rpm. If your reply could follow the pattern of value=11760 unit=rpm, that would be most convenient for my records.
value=5375 unit=rpm
